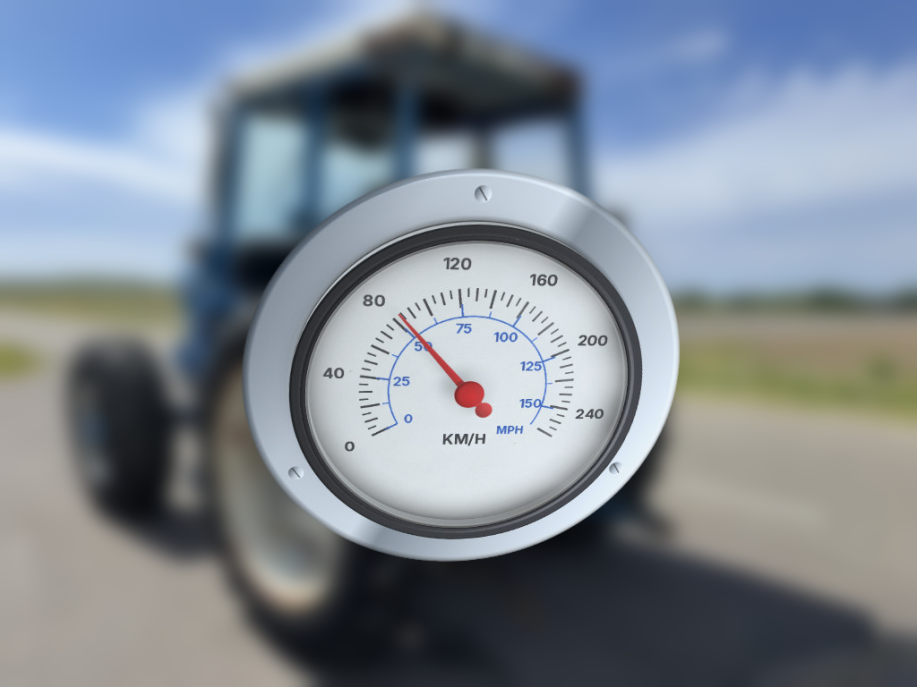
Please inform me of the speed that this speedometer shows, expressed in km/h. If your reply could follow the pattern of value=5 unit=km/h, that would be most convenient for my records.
value=85 unit=km/h
